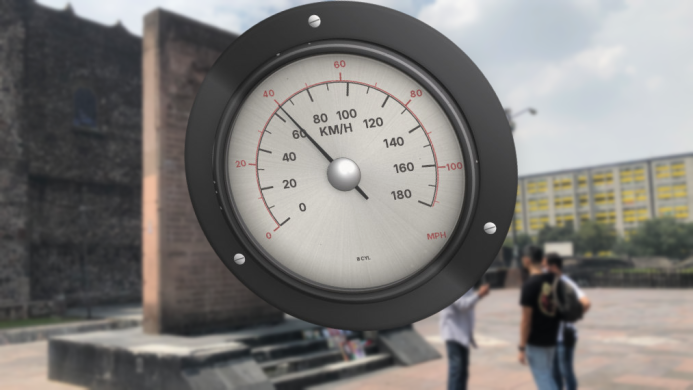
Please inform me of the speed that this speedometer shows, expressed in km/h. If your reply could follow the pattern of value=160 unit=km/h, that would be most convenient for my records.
value=65 unit=km/h
